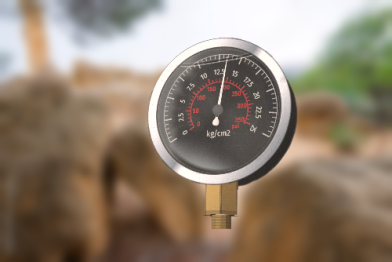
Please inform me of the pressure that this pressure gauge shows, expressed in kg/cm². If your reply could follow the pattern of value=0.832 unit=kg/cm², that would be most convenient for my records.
value=13.5 unit=kg/cm²
